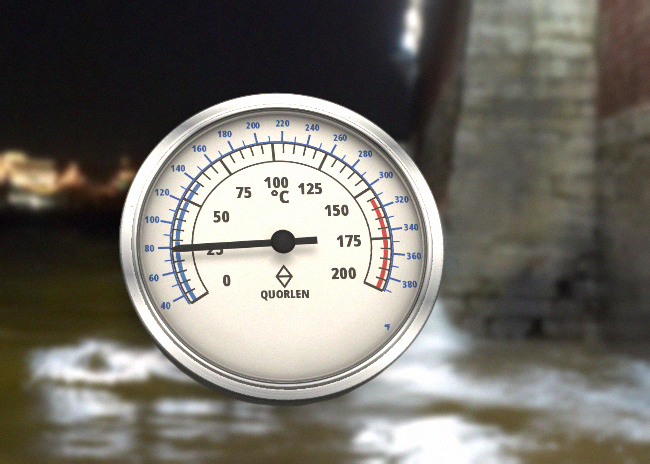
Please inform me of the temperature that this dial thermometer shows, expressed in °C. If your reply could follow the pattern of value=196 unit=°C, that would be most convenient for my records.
value=25 unit=°C
